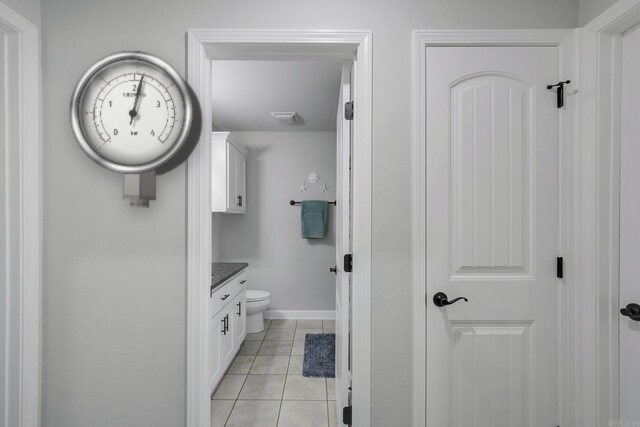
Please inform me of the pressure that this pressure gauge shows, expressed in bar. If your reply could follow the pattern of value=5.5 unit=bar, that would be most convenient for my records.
value=2.2 unit=bar
